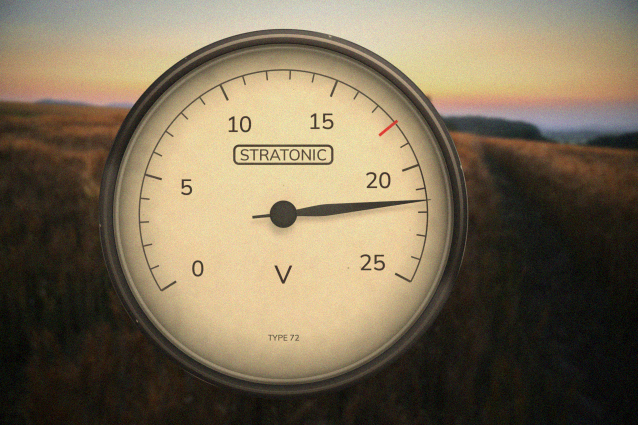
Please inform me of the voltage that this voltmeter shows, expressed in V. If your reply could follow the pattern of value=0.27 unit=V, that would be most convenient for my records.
value=21.5 unit=V
